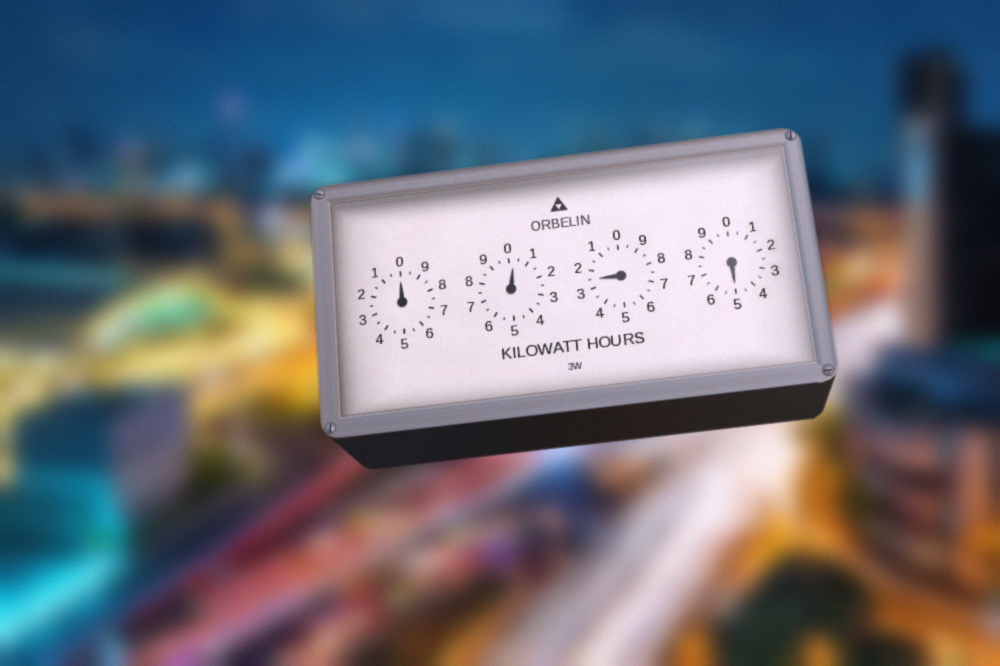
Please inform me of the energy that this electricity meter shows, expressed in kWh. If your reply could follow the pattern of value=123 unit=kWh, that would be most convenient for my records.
value=25 unit=kWh
